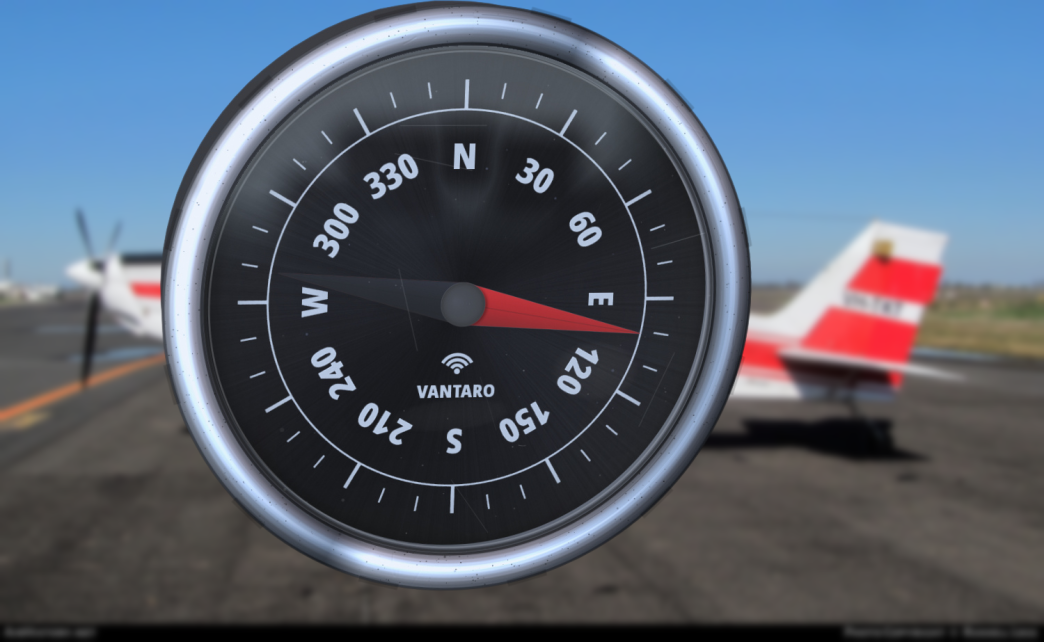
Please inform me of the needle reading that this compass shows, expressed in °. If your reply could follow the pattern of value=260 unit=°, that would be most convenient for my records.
value=100 unit=°
